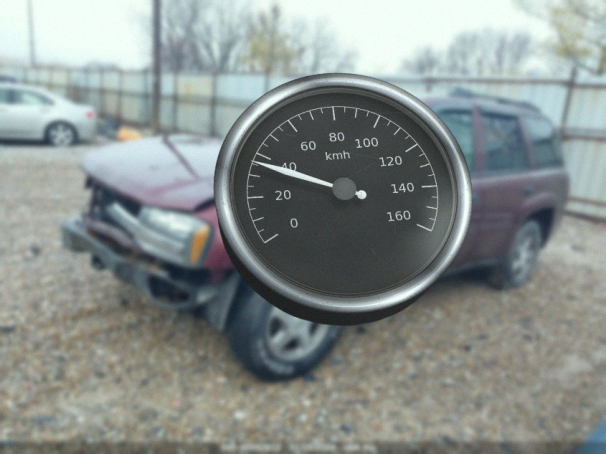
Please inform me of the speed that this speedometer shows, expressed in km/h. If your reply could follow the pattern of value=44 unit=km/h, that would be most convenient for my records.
value=35 unit=km/h
